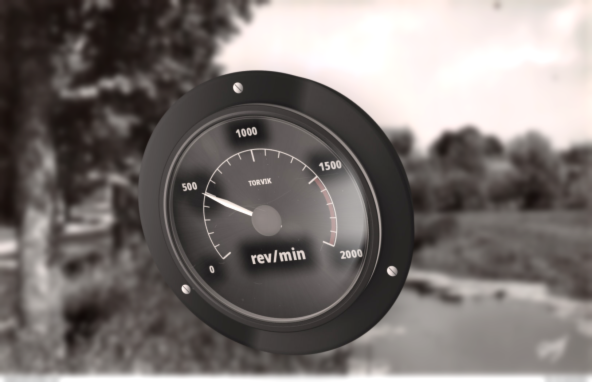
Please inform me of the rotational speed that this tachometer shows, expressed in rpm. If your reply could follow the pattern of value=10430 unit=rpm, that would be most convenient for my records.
value=500 unit=rpm
